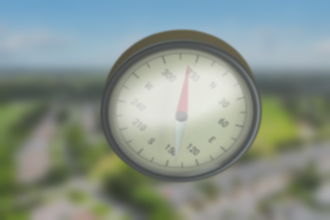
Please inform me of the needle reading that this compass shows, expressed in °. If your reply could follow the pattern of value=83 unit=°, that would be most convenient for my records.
value=322.5 unit=°
